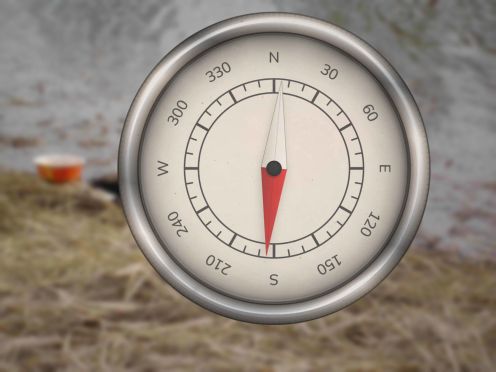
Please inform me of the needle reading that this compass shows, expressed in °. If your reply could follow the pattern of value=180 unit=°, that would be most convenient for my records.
value=185 unit=°
